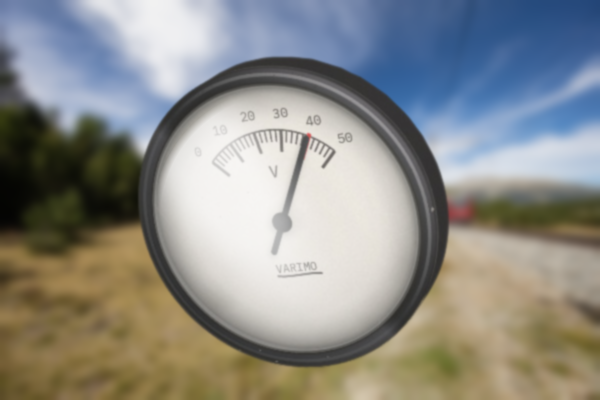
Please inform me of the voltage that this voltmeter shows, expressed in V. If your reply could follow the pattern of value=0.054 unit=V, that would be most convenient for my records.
value=40 unit=V
